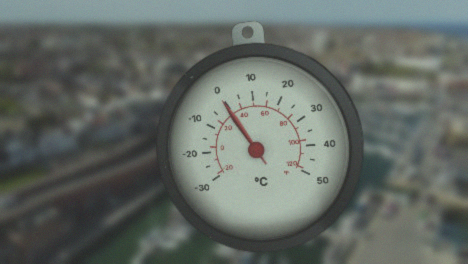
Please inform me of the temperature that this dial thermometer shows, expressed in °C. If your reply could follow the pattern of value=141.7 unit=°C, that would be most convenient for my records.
value=0 unit=°C
